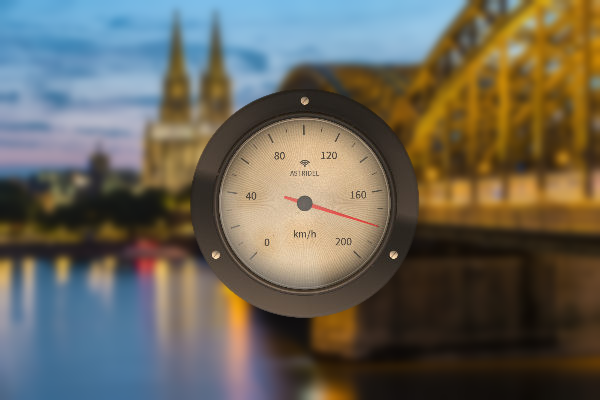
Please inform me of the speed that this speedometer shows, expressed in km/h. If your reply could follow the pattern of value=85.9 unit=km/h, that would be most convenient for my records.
value=180 unit=km/h
